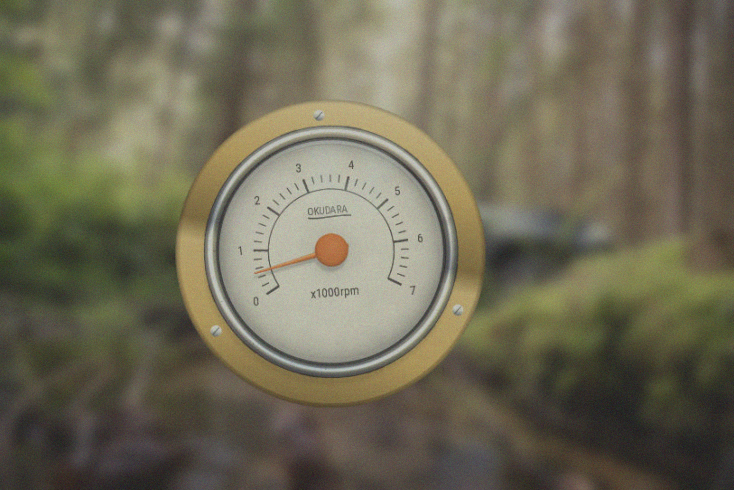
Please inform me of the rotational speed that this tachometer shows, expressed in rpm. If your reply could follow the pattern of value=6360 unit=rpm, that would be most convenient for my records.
value=500 unit=rpm
